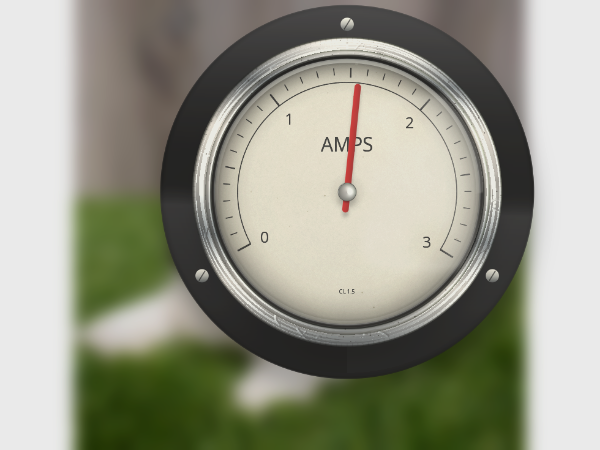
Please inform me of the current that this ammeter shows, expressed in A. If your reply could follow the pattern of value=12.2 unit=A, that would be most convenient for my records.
value=1.55 unit=A
